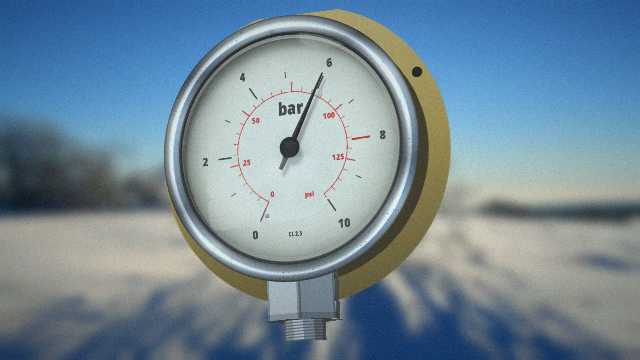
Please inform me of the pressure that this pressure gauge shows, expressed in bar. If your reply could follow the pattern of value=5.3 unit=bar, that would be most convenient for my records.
value=6 unit=bar
